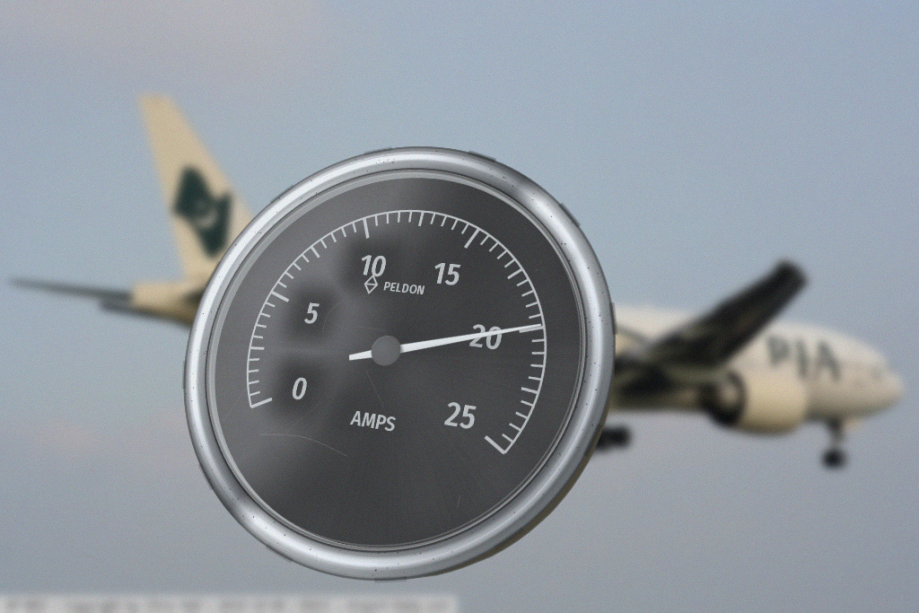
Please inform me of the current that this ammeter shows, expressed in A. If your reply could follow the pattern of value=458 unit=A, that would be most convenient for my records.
value=20 unit=A
